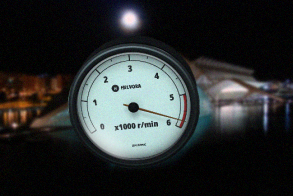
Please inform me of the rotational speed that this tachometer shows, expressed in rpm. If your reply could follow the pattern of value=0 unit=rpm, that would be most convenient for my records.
value=5750 unit=rpm
